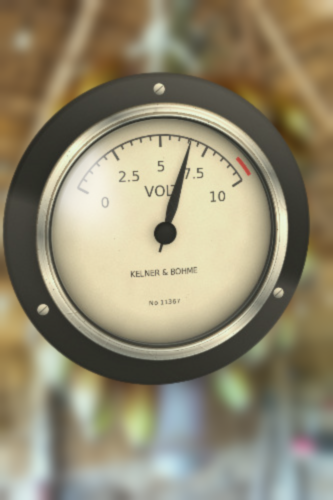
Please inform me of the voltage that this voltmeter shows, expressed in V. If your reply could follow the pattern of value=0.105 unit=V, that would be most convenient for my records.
value=6.5 unit=V
